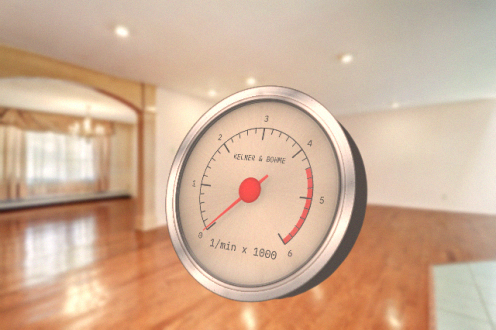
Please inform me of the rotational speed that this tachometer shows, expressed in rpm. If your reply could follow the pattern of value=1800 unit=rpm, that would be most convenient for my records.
value=0 unit=rpm
